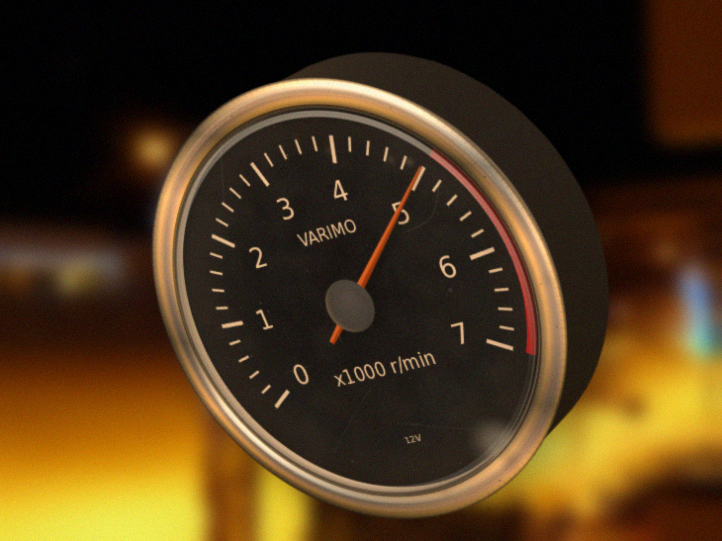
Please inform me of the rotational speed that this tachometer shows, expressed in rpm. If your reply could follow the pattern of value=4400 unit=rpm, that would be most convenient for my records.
value=5000 unit=rpm
